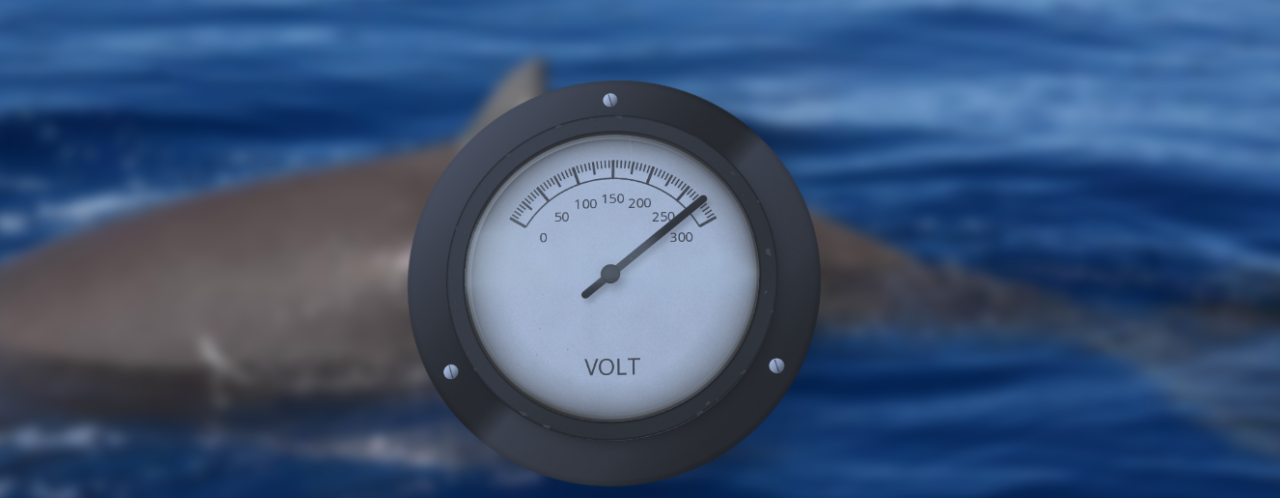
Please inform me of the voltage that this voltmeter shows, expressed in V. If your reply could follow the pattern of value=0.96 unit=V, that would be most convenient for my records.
value=275 unit=V
